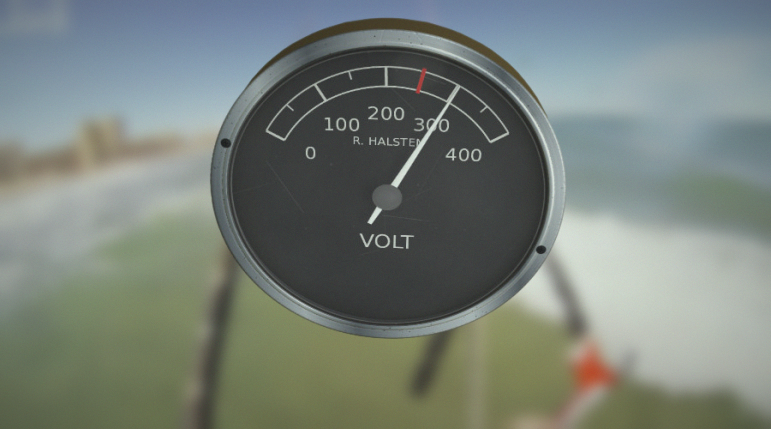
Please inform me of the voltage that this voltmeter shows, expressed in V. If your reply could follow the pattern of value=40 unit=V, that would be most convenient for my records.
value=300 unit=V
